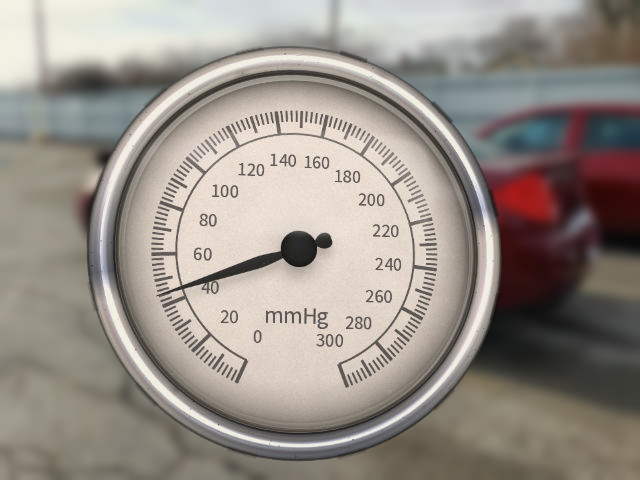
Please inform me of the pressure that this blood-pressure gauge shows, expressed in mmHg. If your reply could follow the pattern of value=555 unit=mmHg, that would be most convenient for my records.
value=44 unit=mmHg
